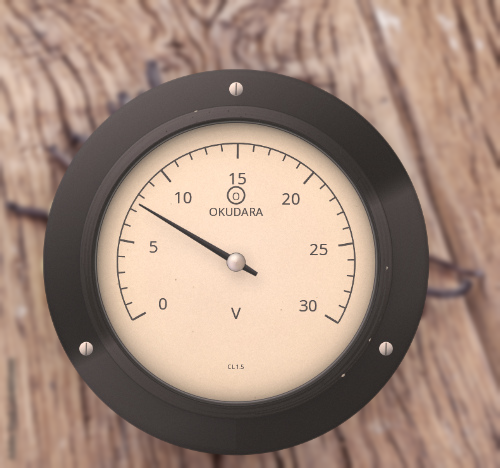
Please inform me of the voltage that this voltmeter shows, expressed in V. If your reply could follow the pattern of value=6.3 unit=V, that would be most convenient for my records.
value=7.5 unit=V
